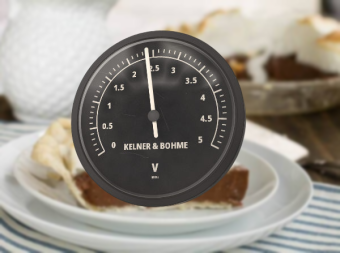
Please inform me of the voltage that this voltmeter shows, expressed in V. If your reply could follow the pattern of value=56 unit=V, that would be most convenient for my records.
value=2.4 unit=V
